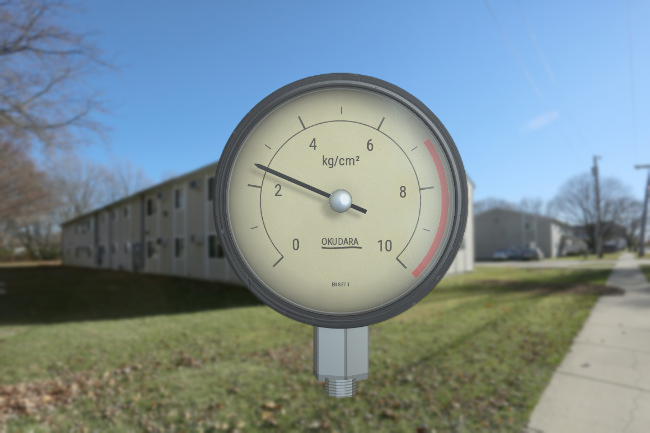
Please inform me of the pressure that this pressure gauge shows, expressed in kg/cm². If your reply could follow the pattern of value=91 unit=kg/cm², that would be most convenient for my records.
value=2.5 unit=kg/cm²
